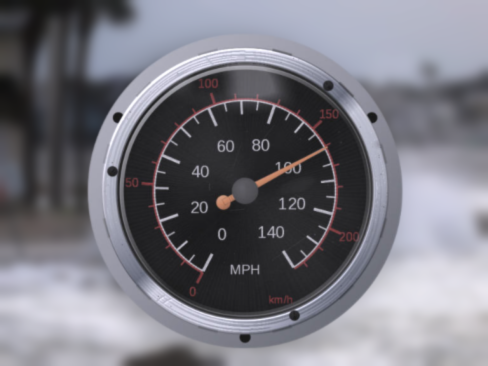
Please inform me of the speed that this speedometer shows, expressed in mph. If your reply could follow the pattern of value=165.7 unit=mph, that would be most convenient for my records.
value=100 unit=mph
